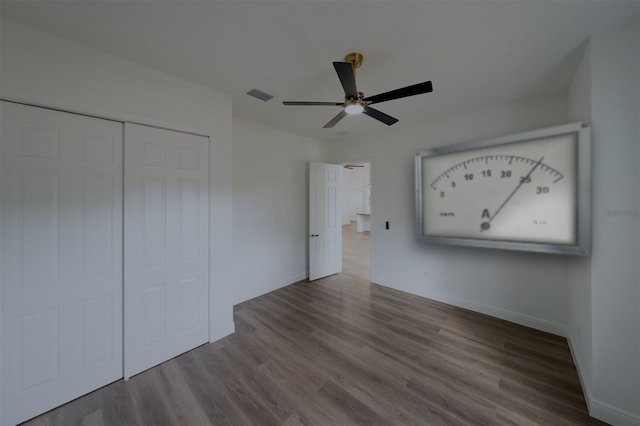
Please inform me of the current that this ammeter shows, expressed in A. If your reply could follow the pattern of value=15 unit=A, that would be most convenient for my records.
value=25 unit=A
